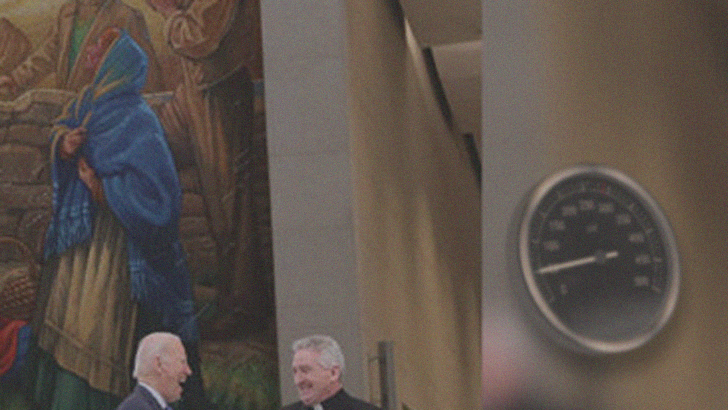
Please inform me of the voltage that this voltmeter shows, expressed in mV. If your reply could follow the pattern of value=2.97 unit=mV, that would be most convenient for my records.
value=50 unit=mV
